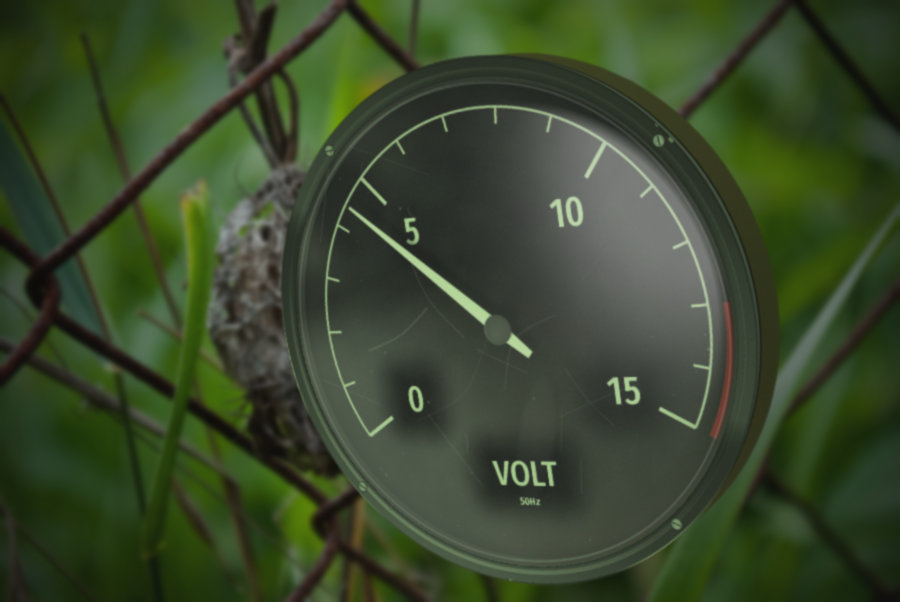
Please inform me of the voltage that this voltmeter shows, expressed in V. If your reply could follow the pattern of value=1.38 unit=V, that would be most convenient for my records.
value=4.5 unit=V
